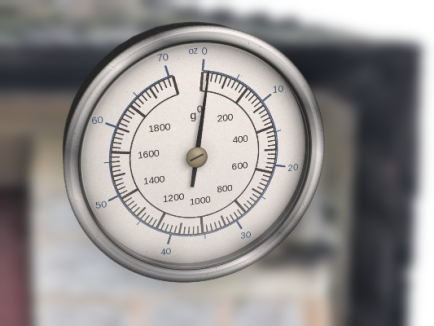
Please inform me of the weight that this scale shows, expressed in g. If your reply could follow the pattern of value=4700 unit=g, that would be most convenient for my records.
value=20 unit=g
